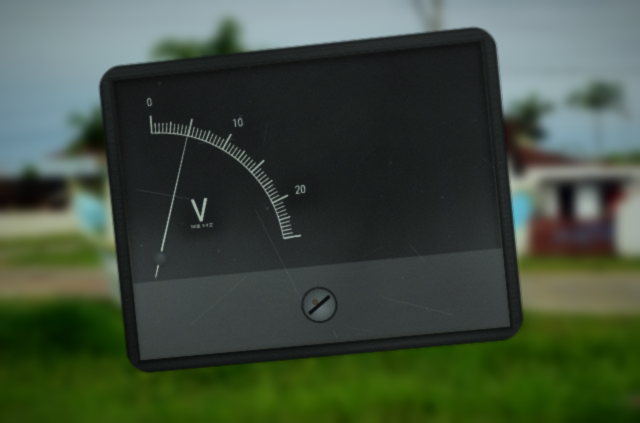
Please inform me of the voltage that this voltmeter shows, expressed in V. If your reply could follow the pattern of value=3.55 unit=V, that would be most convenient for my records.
value=5 unit=V
